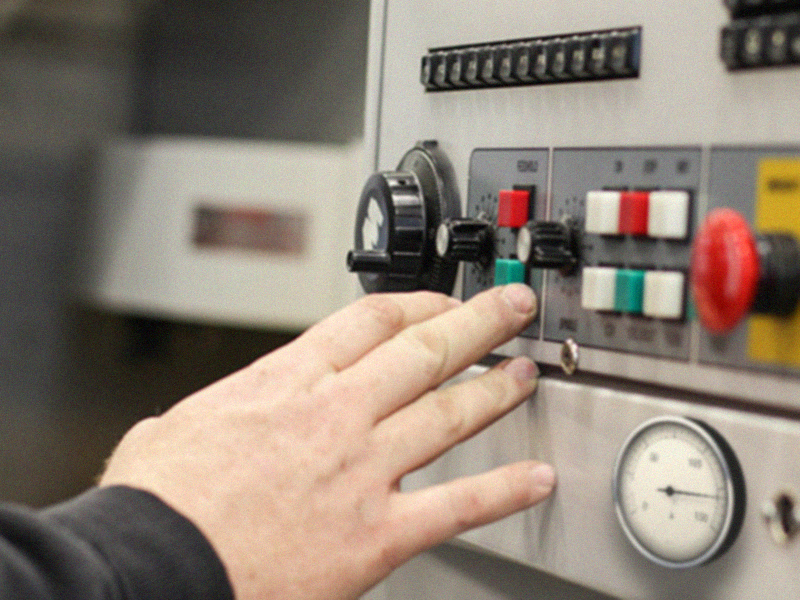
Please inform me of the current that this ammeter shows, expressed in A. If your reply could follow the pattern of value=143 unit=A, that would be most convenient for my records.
value=130 unit=A
